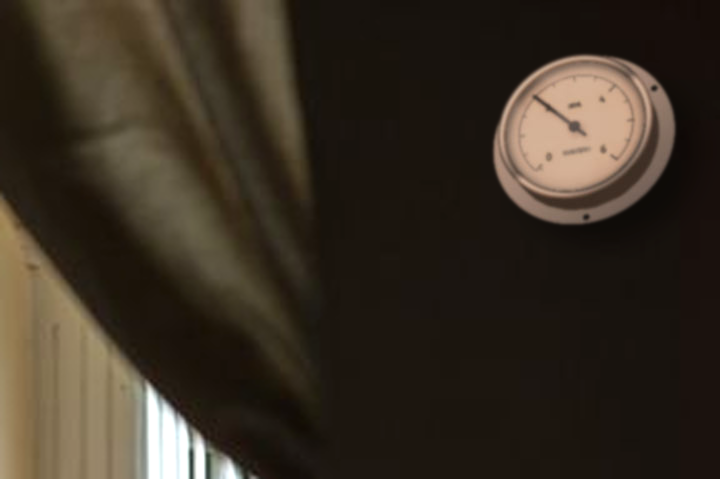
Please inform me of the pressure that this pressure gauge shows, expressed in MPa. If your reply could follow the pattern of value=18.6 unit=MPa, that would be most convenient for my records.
value=2 unit=MPa
